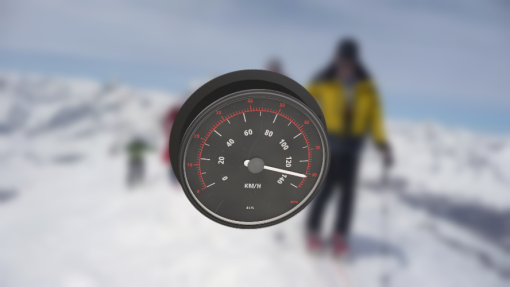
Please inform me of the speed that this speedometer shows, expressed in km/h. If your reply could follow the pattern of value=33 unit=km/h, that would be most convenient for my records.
value=130 unit=km/h
